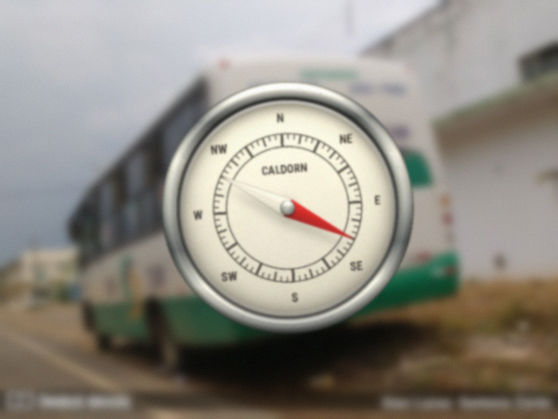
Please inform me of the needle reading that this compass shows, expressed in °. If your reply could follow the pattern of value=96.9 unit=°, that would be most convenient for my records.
value=120 unit=°
